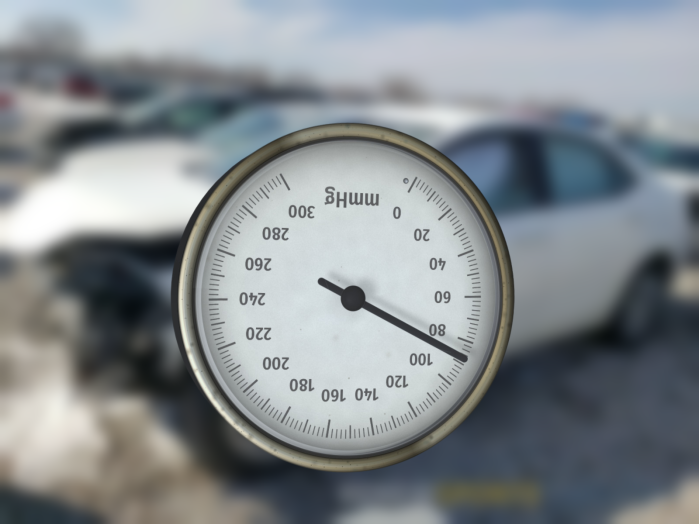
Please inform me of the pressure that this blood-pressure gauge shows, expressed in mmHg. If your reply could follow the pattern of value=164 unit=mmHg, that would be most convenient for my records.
value=88 unit=mmHg
